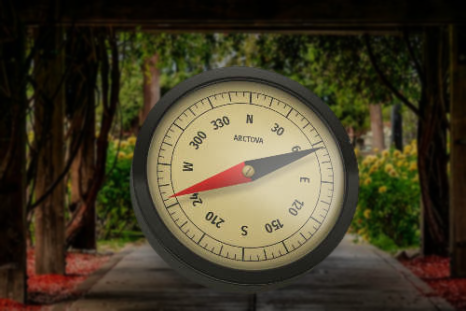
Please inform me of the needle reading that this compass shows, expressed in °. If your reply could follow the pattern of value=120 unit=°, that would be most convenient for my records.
value=245 unit=°
